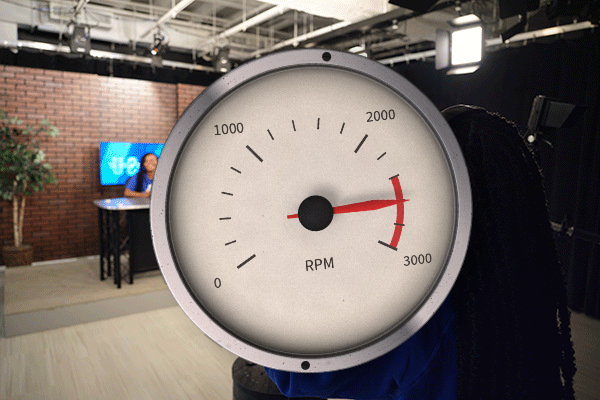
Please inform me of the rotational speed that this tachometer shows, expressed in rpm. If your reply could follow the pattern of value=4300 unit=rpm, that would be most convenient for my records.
value=2600 unit=rpm
